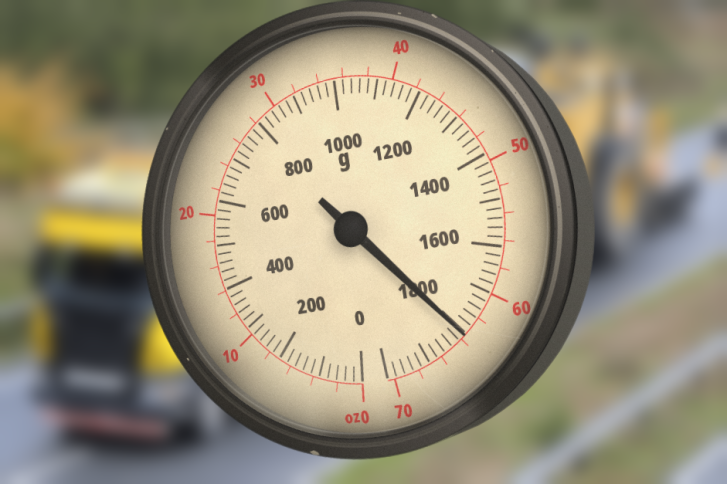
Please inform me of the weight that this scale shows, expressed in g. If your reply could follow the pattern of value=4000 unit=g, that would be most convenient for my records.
value=1800 unit=g
